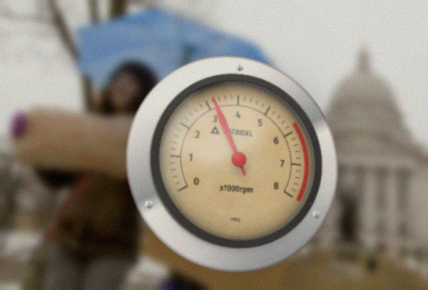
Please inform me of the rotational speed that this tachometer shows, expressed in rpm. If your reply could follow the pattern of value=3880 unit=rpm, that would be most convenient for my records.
value=3200 unit=rpm
